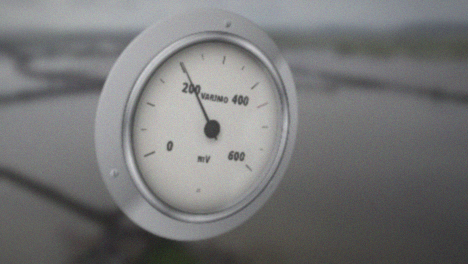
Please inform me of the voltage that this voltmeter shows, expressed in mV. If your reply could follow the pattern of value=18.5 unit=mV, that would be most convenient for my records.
value=200 unit=mV
